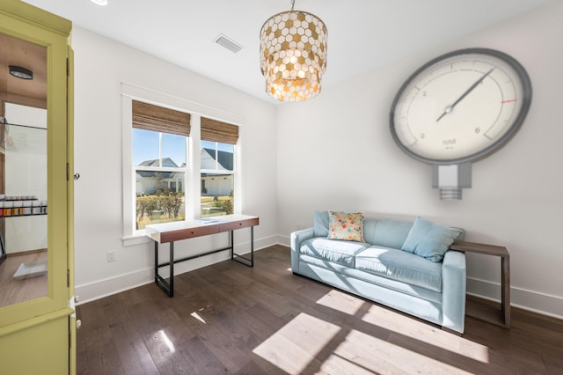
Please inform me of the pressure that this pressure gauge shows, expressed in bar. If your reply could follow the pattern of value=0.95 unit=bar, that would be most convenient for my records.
value=4 unit=bar
